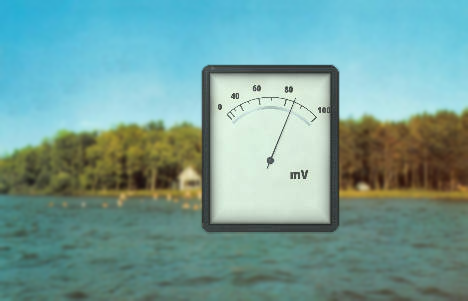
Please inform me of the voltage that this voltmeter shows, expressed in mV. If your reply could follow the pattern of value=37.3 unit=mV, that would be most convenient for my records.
value=85 unit=mV
